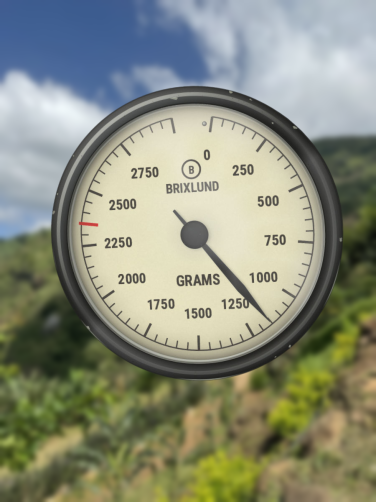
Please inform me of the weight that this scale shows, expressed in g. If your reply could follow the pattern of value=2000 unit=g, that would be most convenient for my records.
value=1150 unit=g
